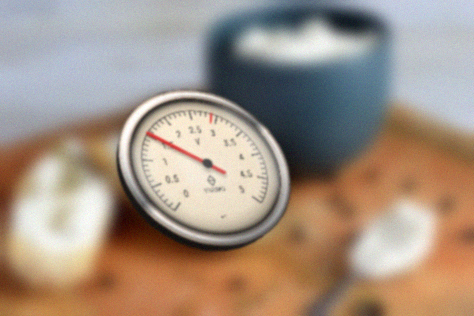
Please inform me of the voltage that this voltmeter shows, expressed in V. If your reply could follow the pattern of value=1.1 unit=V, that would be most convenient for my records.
value=1.5 unit=V
